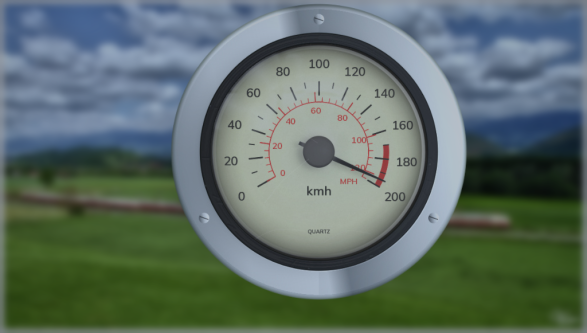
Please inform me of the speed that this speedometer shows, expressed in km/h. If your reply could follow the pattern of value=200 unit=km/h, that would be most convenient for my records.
value=195 unit=km/h
